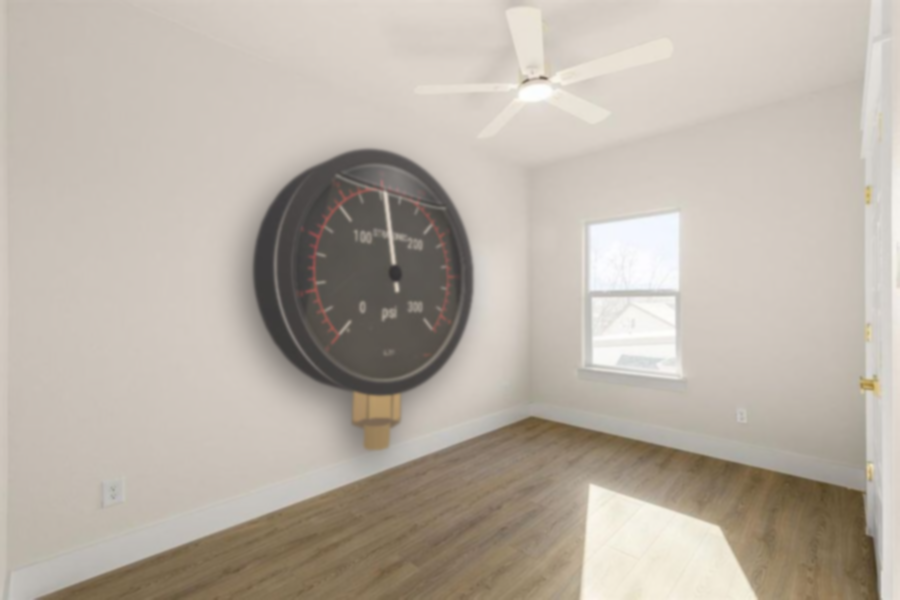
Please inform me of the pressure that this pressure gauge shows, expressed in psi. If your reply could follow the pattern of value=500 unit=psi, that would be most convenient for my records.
value=140 unit=psi
